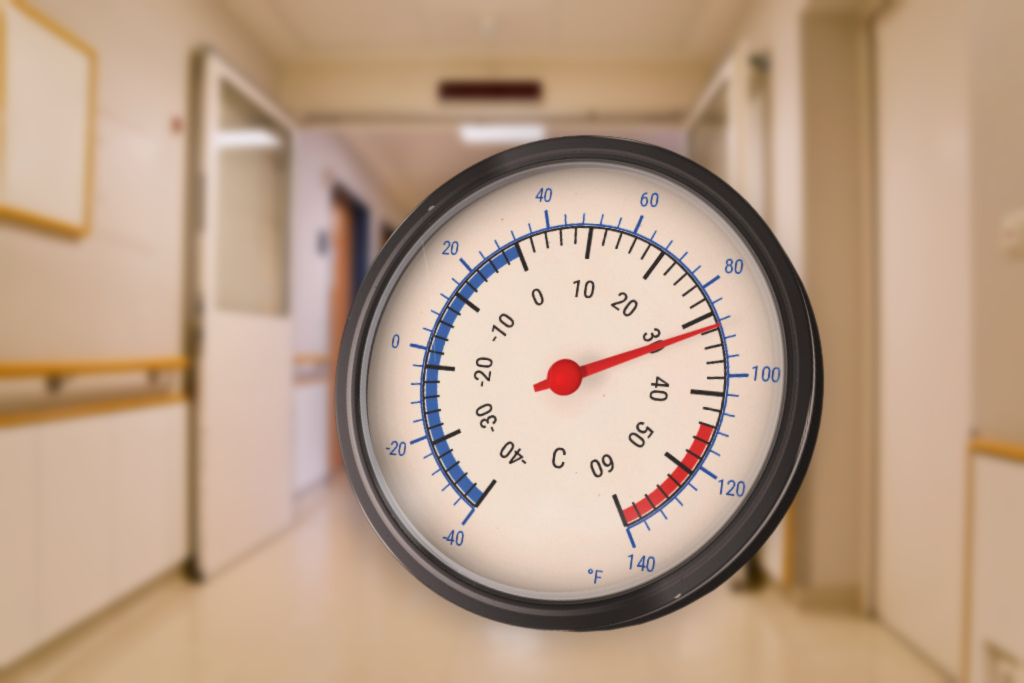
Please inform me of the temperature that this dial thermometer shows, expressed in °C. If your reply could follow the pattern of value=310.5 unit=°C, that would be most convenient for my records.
value=32 unit=°C
